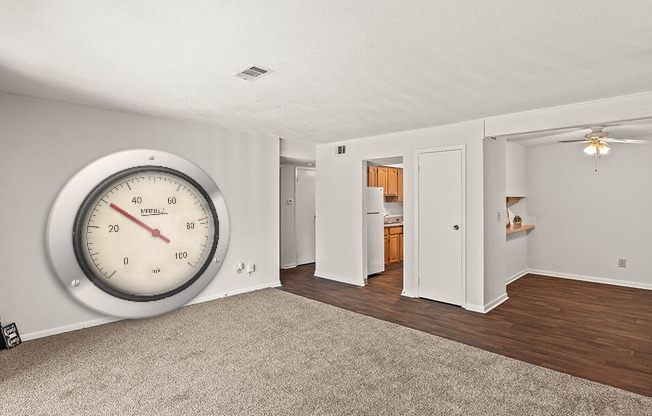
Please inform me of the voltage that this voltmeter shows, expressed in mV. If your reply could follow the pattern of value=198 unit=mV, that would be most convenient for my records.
value=30 unit=mV
